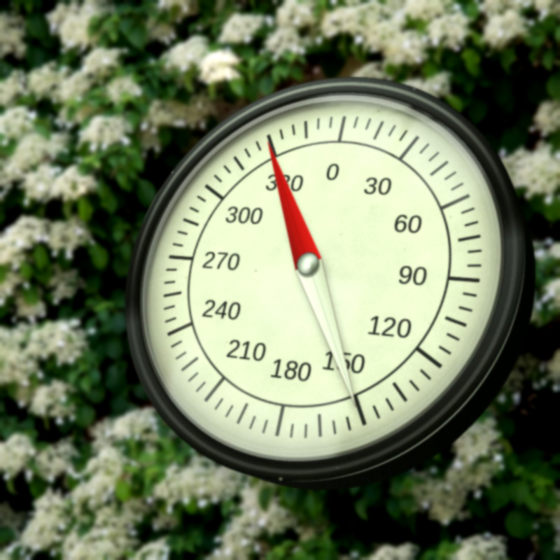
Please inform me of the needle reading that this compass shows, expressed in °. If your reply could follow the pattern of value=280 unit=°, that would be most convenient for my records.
value=330 unit=°
